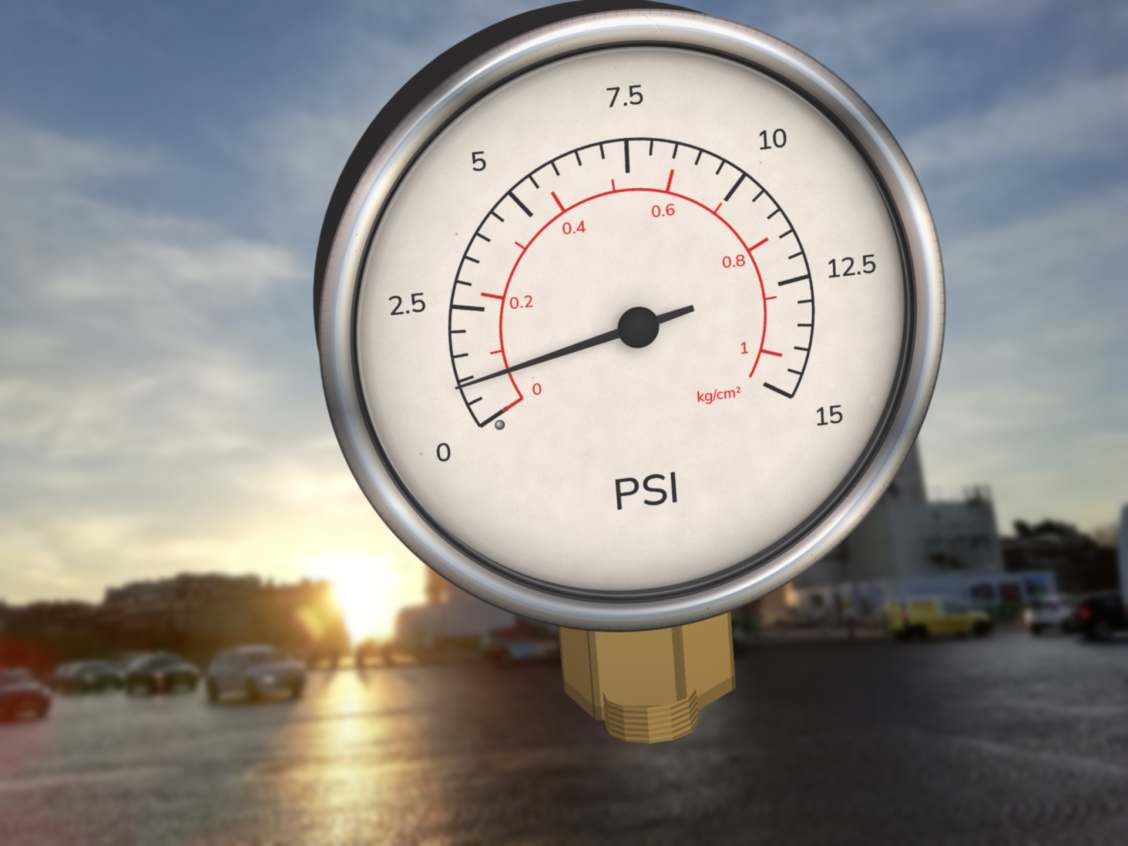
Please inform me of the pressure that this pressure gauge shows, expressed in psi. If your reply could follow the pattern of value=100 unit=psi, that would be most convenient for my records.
value=1 unit=psi
